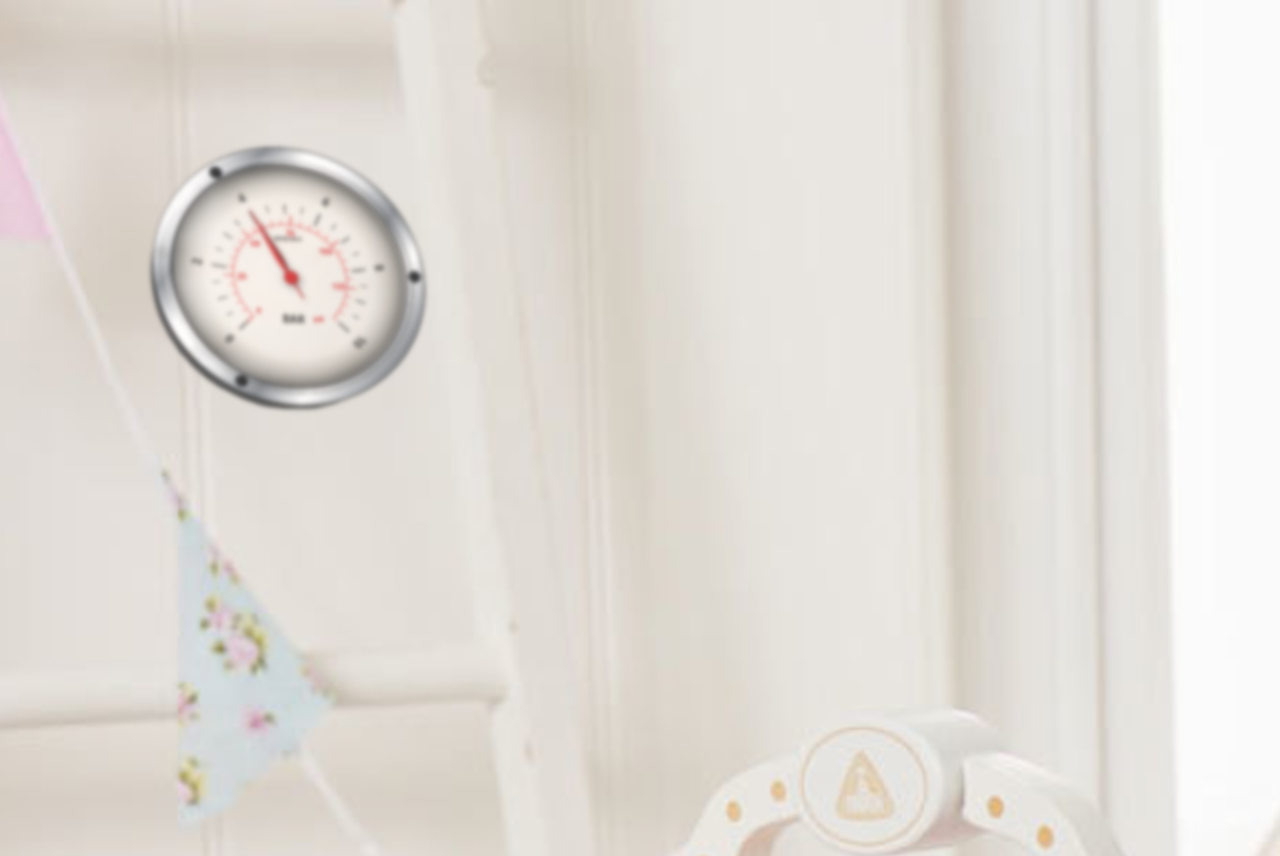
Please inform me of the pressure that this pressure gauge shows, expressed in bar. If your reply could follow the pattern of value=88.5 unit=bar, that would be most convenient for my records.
value=4 unit=bar
